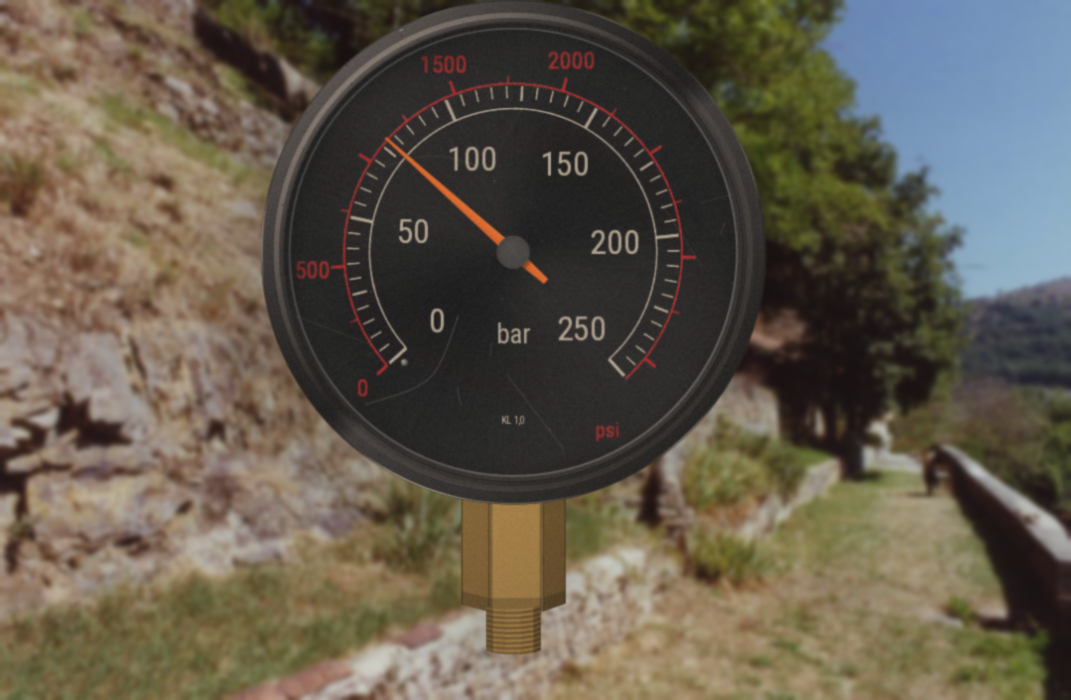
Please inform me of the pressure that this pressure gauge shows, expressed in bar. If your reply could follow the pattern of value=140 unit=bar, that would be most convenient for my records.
value=77.5 unit=bar
